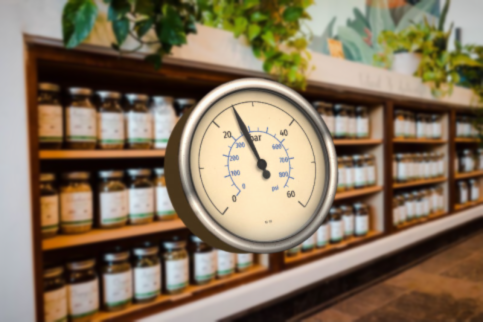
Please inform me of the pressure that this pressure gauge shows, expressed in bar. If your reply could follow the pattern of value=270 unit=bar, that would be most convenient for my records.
value=25 unit=bar
